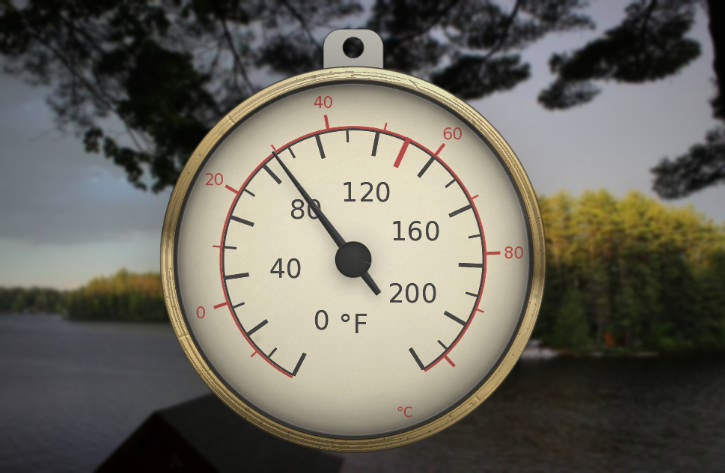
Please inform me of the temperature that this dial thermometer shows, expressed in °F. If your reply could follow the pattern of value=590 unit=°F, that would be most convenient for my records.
value=85 unit=°F
